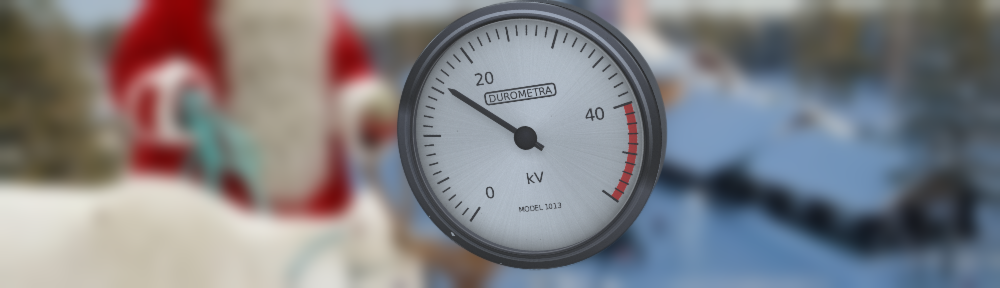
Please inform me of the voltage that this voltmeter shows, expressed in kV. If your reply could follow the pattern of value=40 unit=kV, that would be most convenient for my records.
value=16 unit=kV
